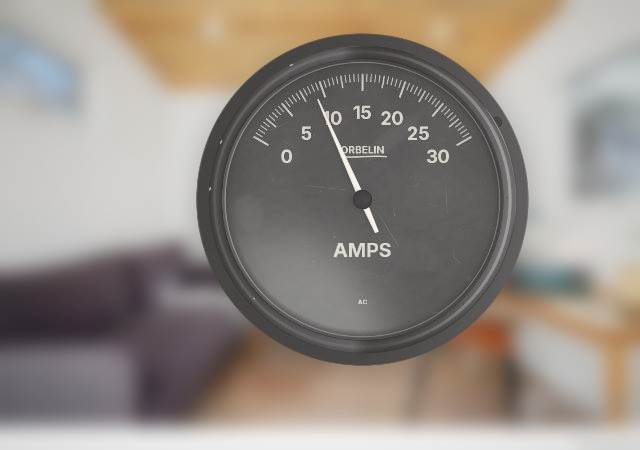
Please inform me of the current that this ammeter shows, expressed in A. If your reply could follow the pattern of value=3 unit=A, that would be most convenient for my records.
value=9 unit=A
